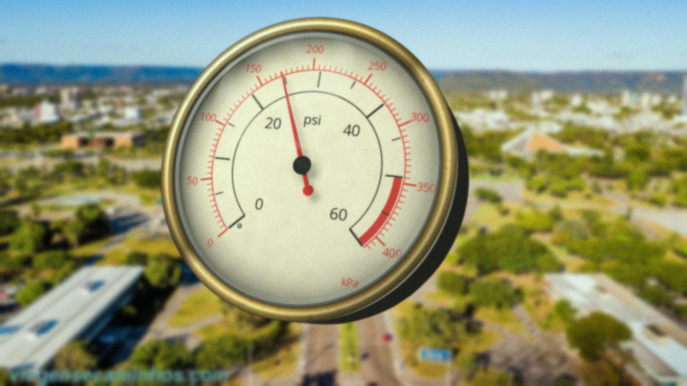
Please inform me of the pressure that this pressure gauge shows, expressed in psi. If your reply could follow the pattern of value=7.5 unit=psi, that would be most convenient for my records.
value=25 unit=psi
